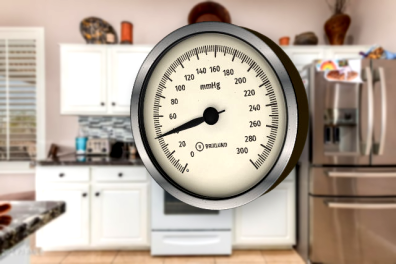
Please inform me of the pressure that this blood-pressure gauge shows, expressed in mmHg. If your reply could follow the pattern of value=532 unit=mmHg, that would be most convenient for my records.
value=40 unit=mmHg
